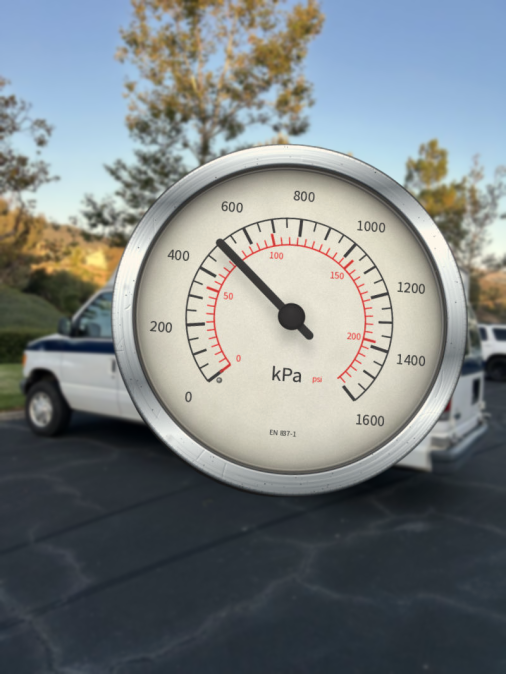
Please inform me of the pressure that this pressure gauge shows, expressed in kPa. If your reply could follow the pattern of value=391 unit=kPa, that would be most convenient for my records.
value=500 unit=kPa
